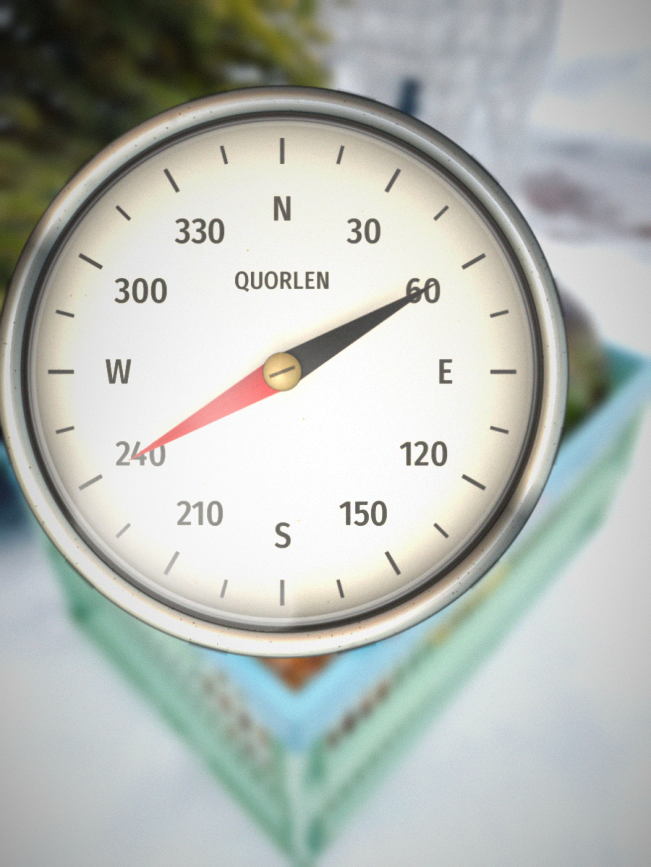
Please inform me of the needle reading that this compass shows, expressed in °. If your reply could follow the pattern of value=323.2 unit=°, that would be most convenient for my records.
value=240 unit=°
